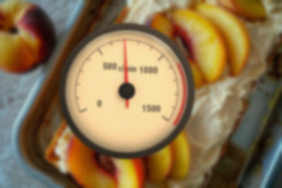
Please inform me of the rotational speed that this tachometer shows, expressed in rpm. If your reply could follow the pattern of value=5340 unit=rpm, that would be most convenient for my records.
value=700 unit=rpm
